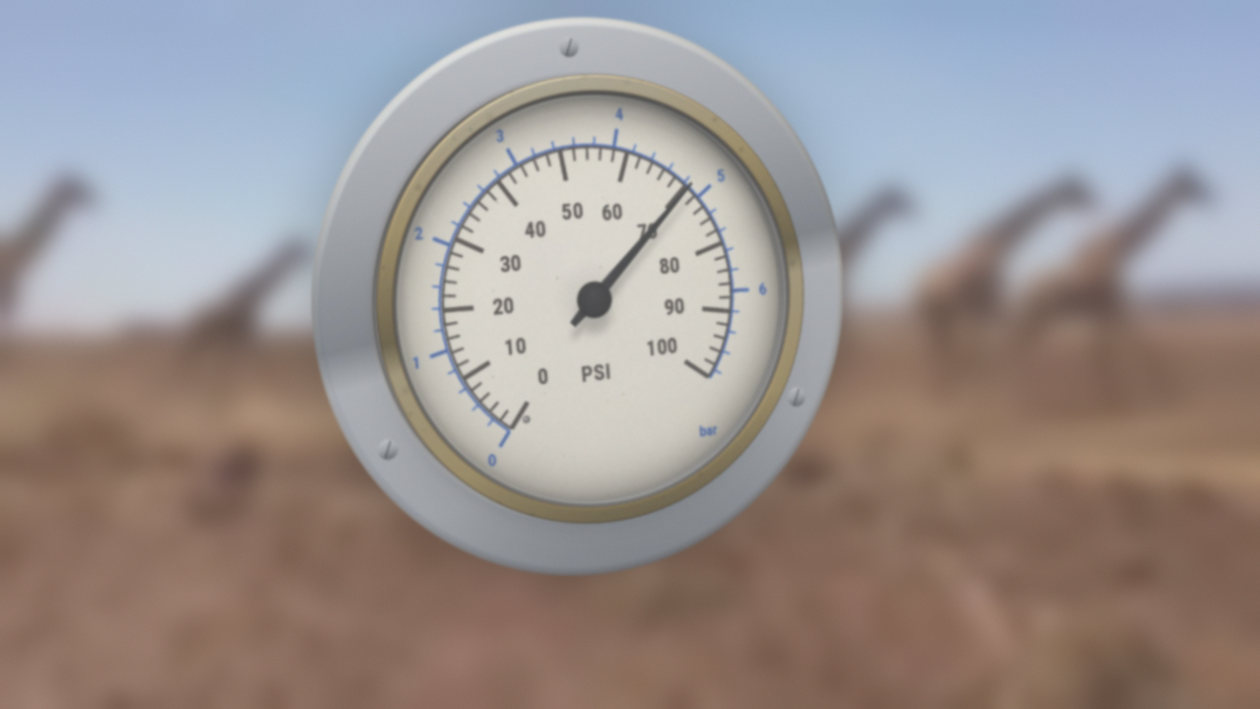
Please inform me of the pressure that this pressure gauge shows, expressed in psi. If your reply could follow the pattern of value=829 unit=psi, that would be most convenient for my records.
value=70 unit=psi
